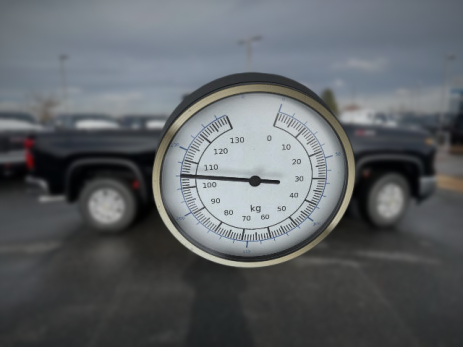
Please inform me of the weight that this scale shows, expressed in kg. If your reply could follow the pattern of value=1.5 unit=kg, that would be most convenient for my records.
value=105 unit=kg
